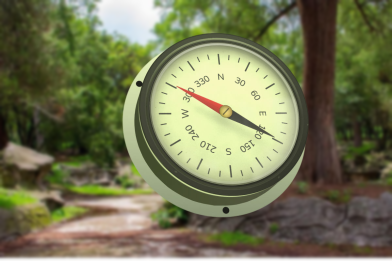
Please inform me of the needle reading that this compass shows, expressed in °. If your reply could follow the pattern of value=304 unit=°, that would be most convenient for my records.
value=300 unit=°
